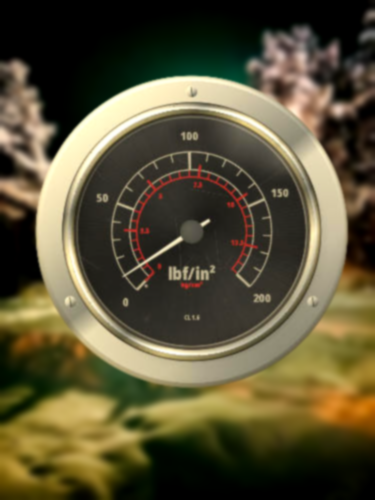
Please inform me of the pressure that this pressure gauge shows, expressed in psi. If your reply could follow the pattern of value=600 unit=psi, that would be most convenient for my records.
value=10 unit=psi
